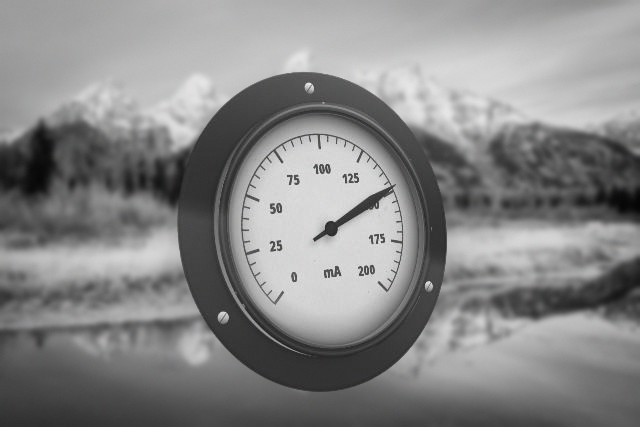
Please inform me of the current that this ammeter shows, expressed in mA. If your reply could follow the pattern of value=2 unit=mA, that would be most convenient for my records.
value=147.5 unit=mA
